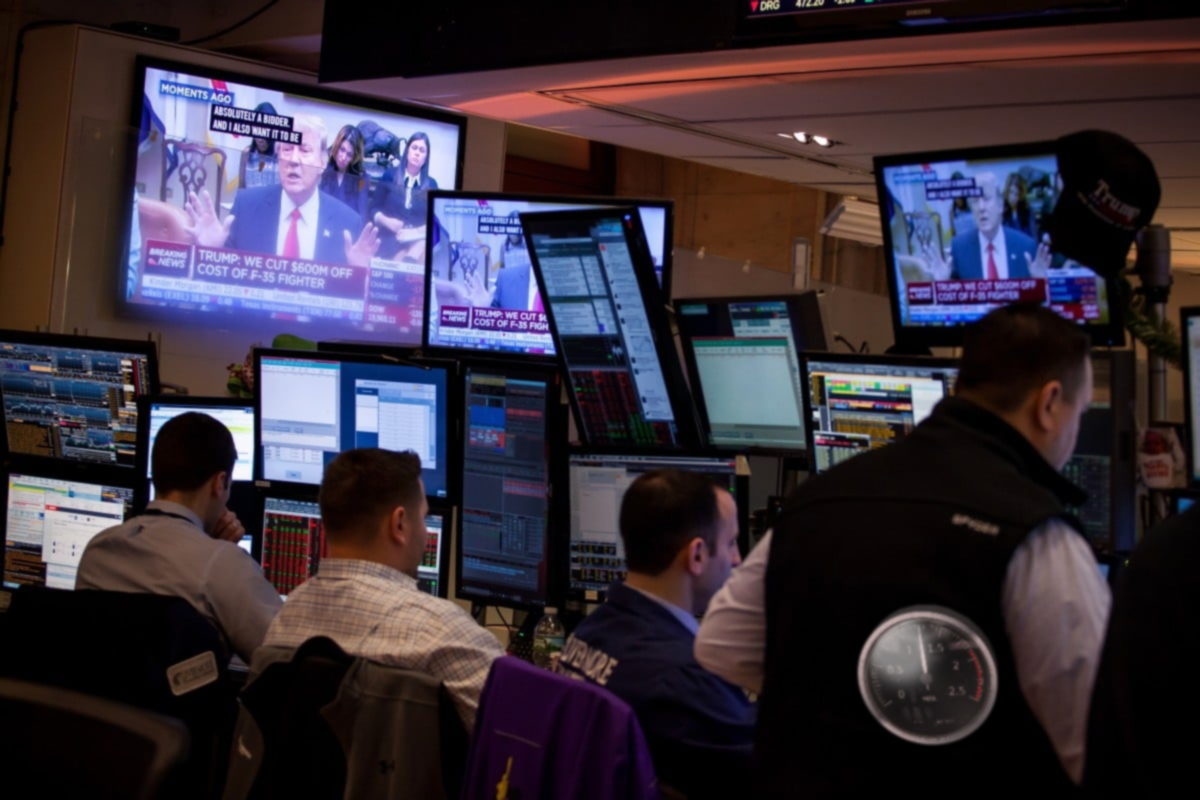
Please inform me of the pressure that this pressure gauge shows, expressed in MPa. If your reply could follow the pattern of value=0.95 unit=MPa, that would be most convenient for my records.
value=1.25 unit=MPa
